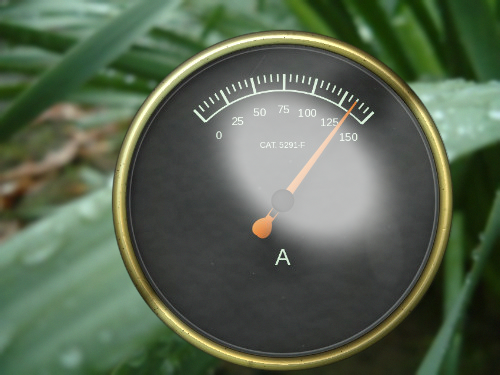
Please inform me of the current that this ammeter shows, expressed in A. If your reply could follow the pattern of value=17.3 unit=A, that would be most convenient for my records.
value=135 unit=A
